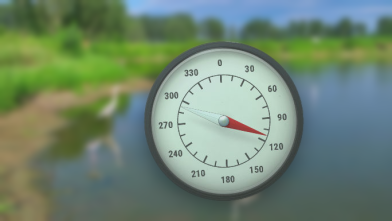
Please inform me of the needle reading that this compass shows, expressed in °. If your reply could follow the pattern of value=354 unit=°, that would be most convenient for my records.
value=112.5 unit=°
